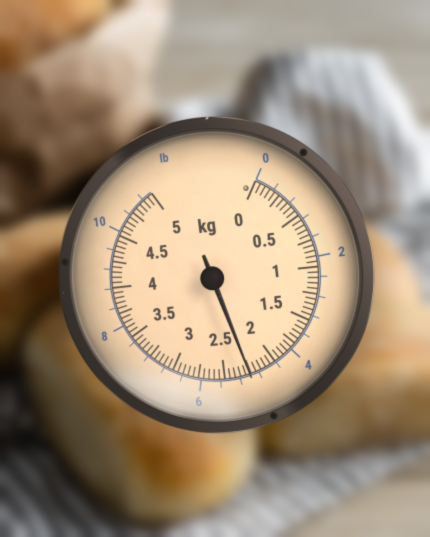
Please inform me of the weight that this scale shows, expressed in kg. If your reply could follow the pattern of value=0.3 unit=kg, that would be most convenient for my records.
value=2.25 unit=kg
